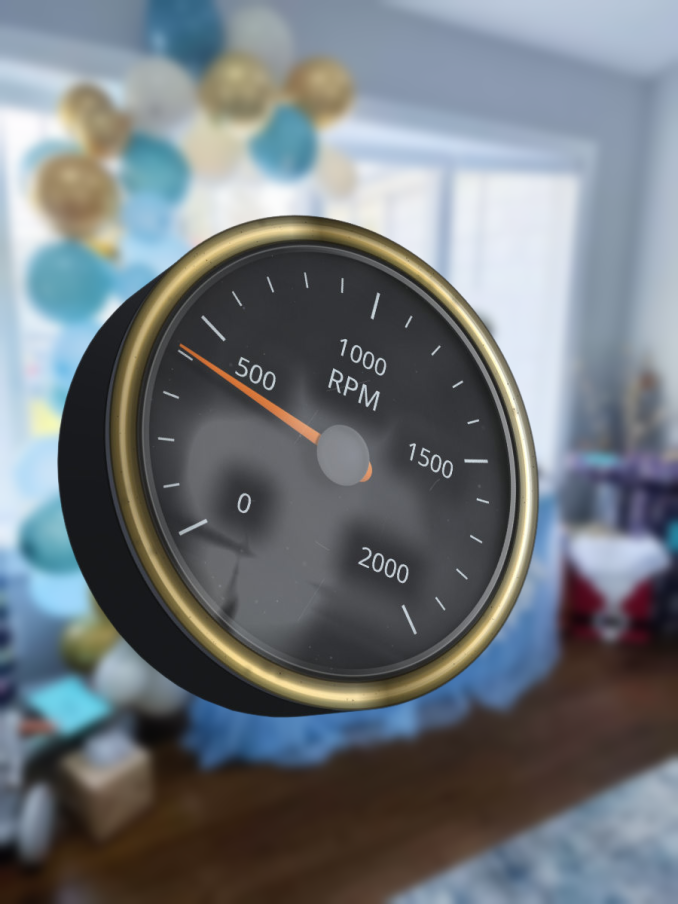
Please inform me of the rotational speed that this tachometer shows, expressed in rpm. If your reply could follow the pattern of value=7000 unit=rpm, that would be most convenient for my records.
value=400 unit=rpm
